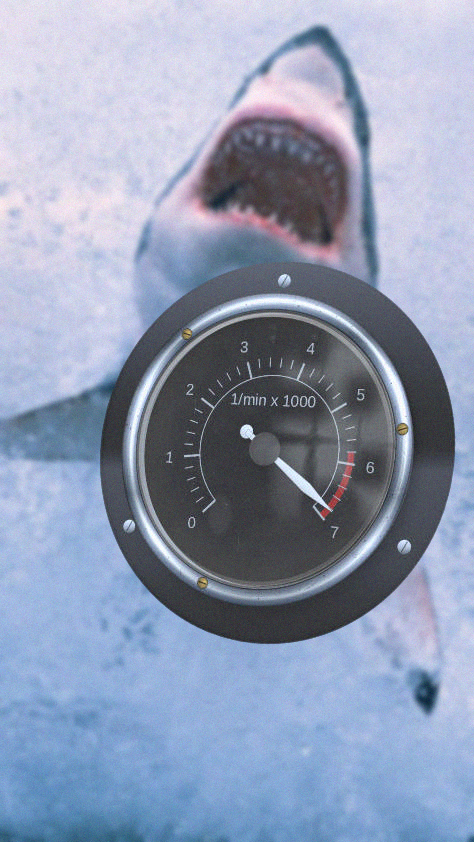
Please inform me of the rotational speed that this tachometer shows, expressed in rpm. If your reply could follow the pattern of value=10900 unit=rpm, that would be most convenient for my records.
value=6800 unit=rpm
